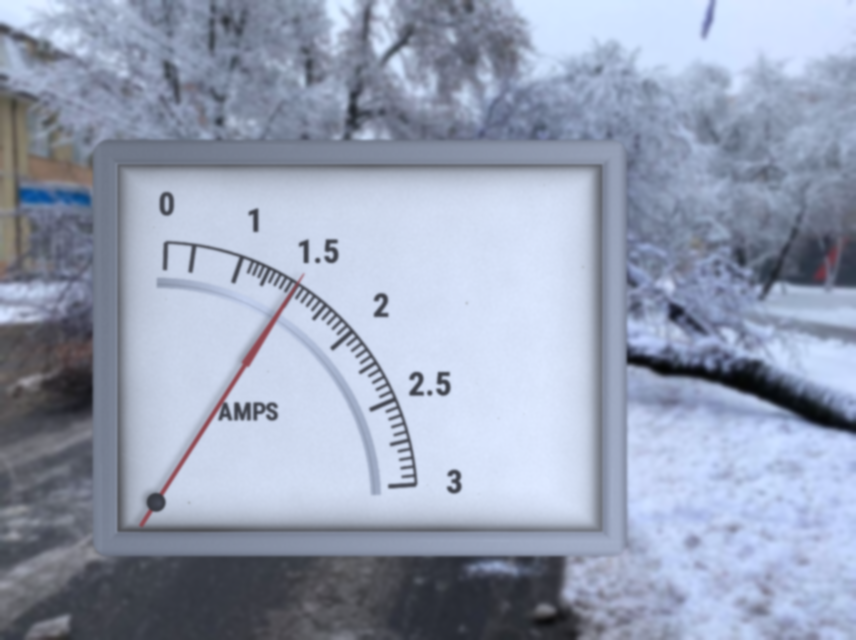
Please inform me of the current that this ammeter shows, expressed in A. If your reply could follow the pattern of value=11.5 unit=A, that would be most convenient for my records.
value=1.5 unit=A
